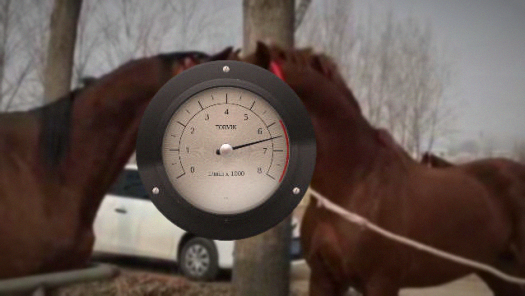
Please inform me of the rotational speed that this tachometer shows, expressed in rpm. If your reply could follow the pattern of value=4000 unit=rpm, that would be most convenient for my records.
value=6500 unit=rpm
